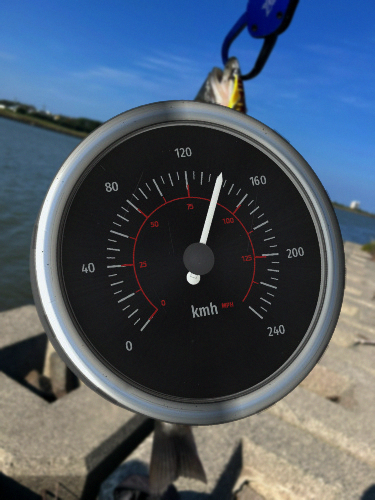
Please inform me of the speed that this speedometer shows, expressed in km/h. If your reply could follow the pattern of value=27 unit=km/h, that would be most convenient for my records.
value=140 unit=km/h
